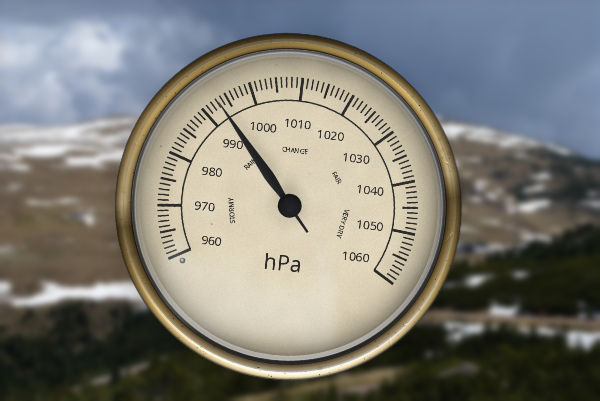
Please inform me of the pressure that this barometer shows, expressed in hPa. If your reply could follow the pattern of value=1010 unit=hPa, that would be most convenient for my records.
value=993 unit=hPa
